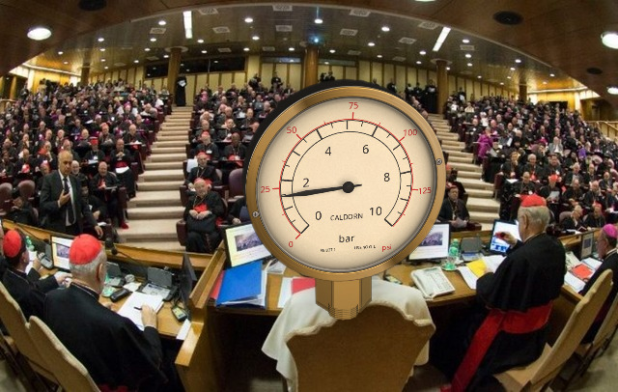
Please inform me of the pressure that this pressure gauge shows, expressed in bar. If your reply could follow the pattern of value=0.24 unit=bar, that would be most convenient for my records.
value=1.5 unit=bar
